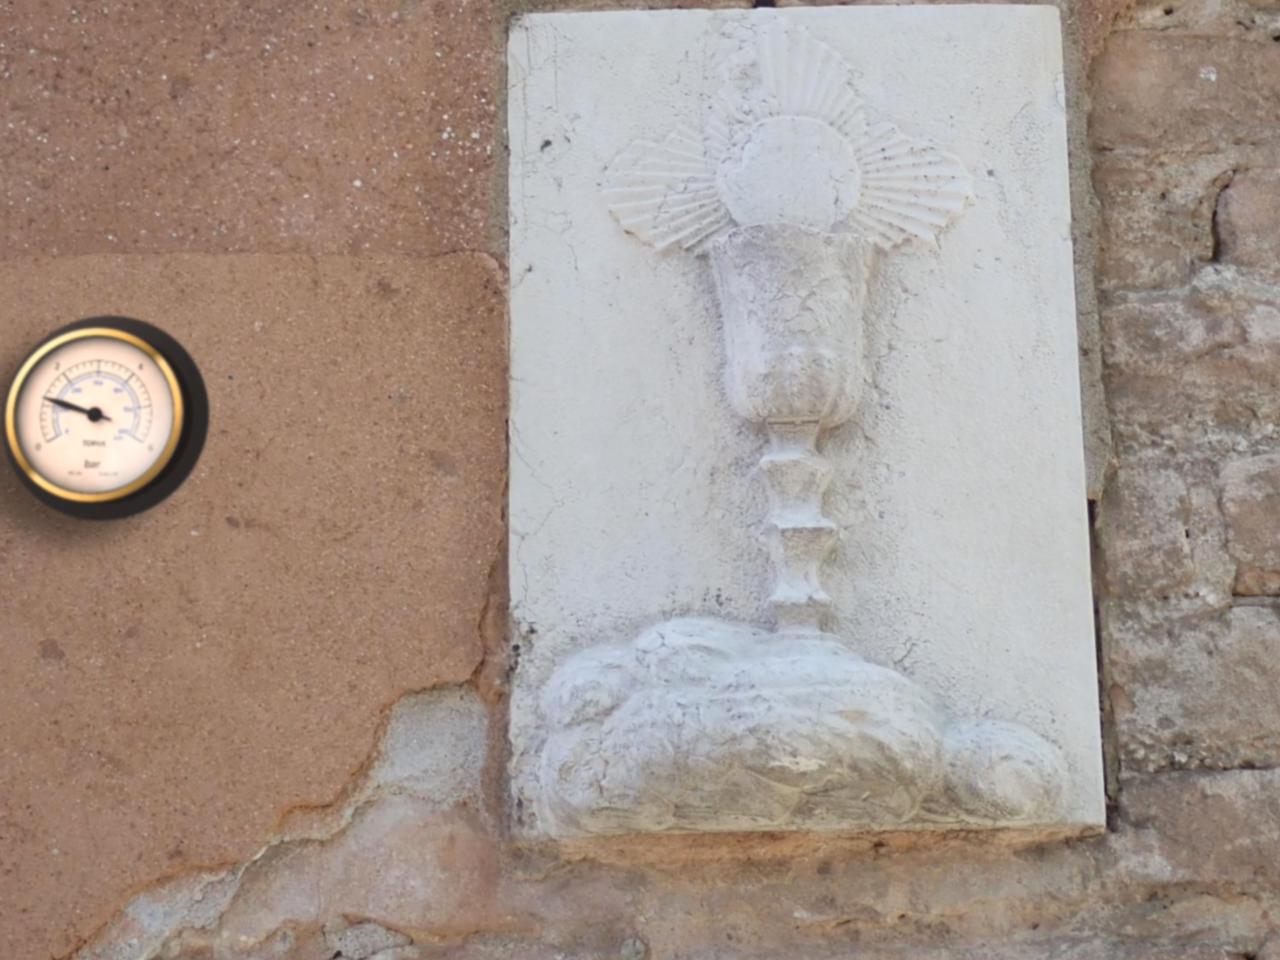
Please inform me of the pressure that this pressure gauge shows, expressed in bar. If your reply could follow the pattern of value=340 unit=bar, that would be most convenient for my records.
value=1.2 unit=bar
